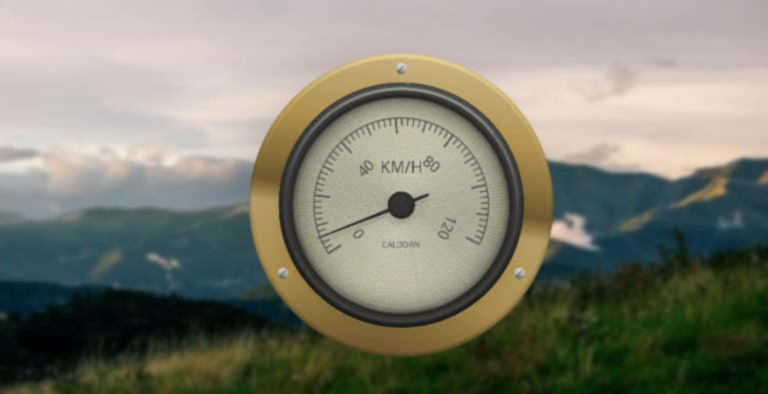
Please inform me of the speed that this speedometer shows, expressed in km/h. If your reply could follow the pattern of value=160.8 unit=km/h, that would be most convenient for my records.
value=6 unit=km/h
